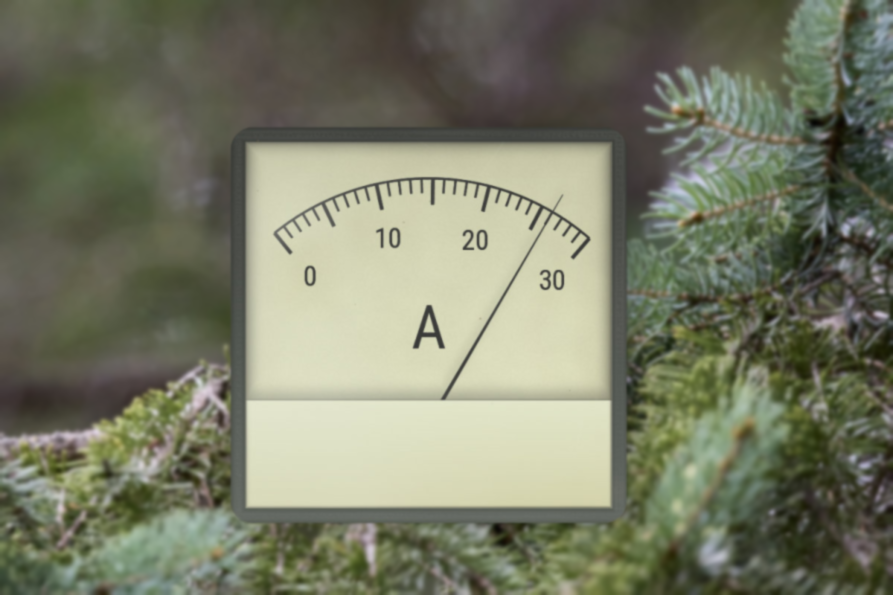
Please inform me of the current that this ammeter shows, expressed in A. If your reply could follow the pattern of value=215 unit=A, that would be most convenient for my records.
value=26 unit=A
